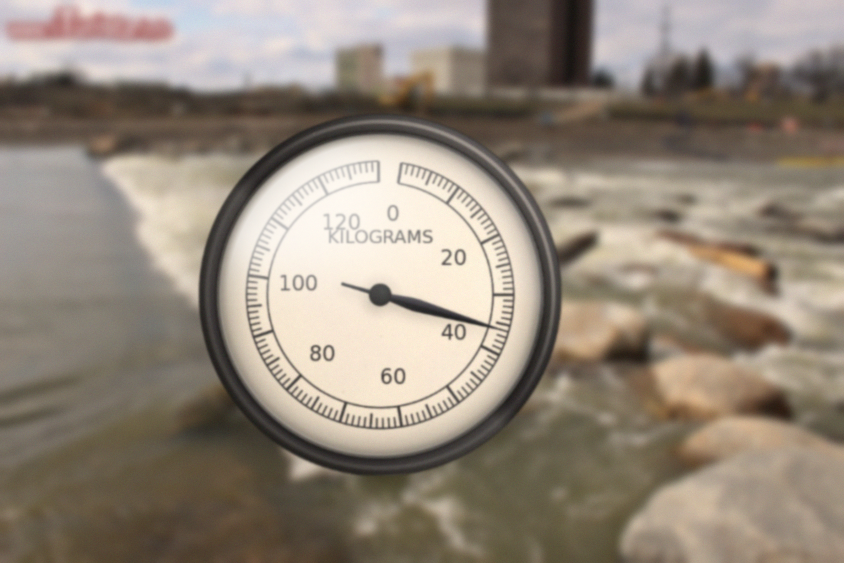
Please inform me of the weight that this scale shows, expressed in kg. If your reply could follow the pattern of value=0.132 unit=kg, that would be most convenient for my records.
value=36 unit=kg
